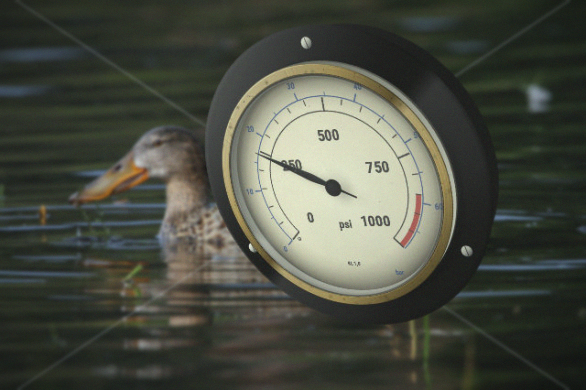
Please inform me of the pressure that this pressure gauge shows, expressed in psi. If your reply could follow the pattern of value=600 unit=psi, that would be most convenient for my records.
value=250 unit=psi
